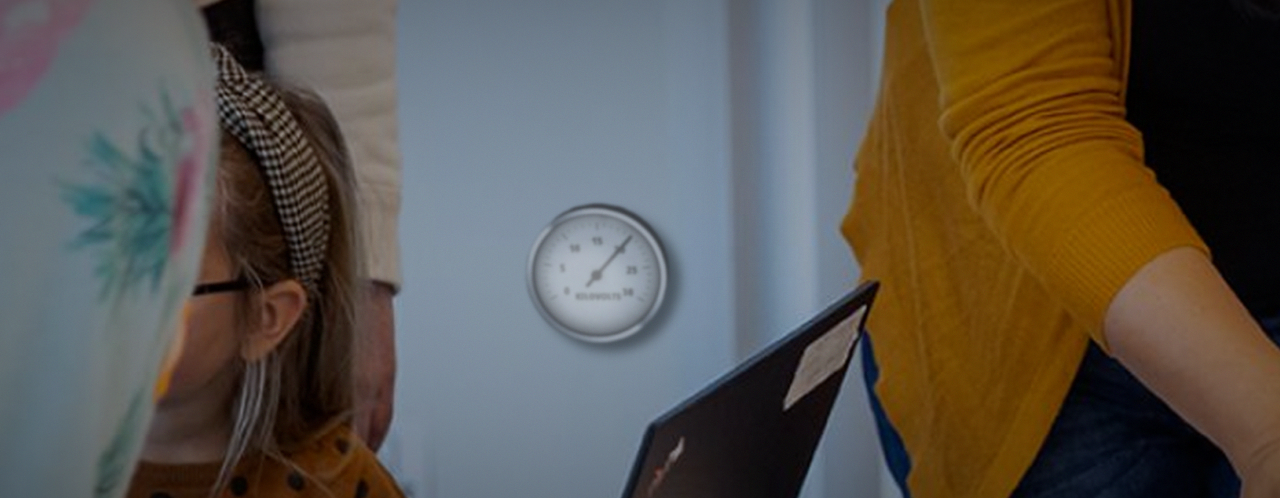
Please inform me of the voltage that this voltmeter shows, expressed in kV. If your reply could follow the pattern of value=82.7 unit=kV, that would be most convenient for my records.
value=20 unit=kV
